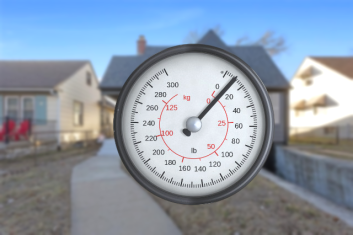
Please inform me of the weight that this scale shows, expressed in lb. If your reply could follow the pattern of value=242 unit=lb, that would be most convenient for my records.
value=10 unit=lb
